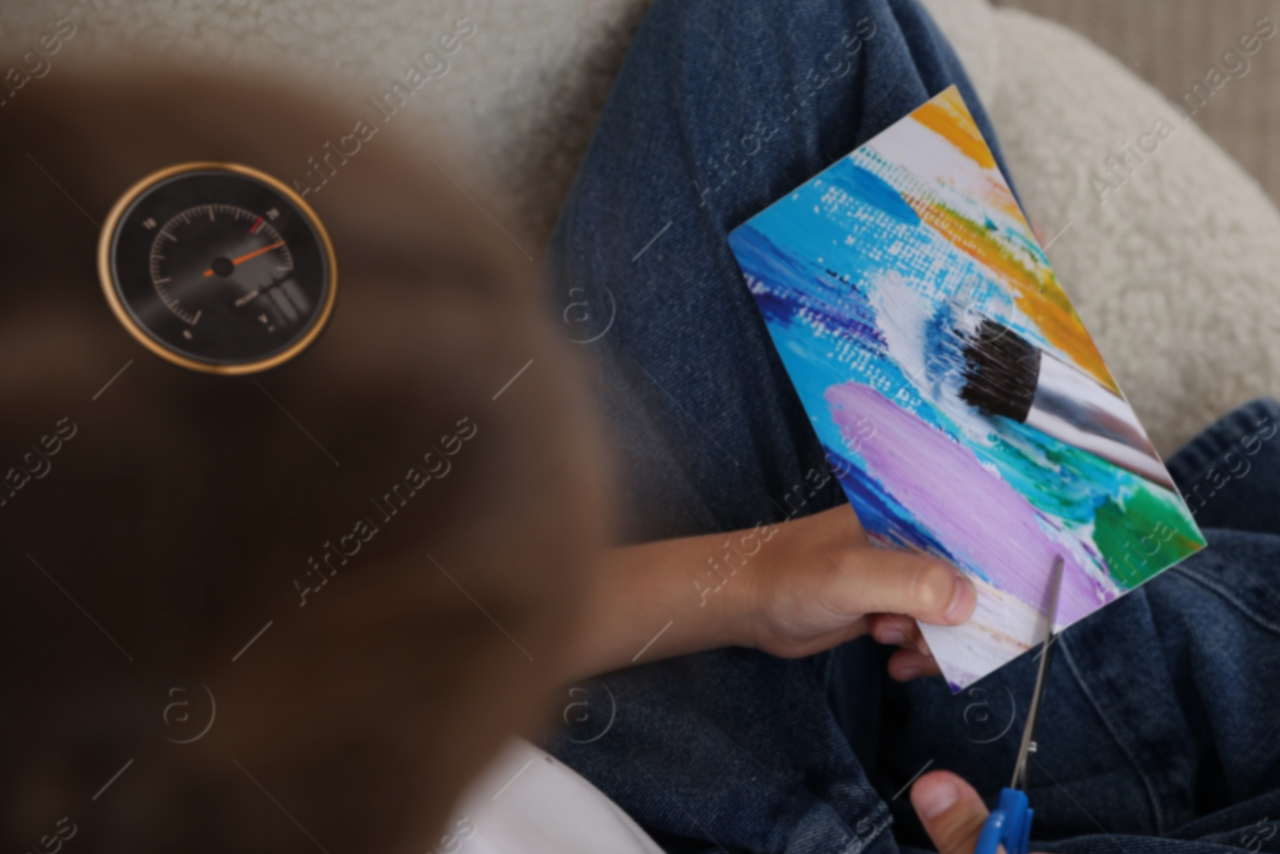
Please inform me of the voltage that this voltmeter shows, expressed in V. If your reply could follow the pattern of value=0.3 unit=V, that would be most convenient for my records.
value=22.5 unit=V
